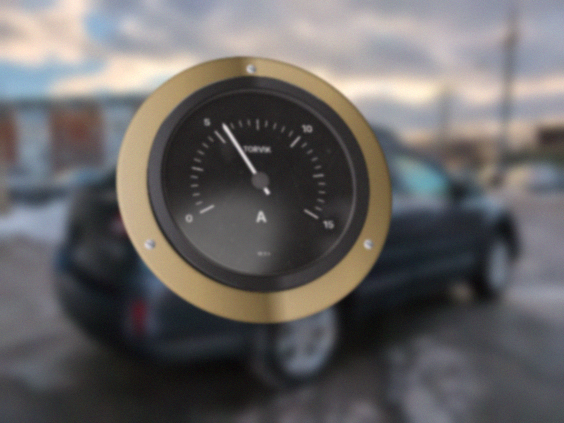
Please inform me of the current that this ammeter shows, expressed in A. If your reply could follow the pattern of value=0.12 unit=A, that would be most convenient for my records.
value=5.5 unit=A
